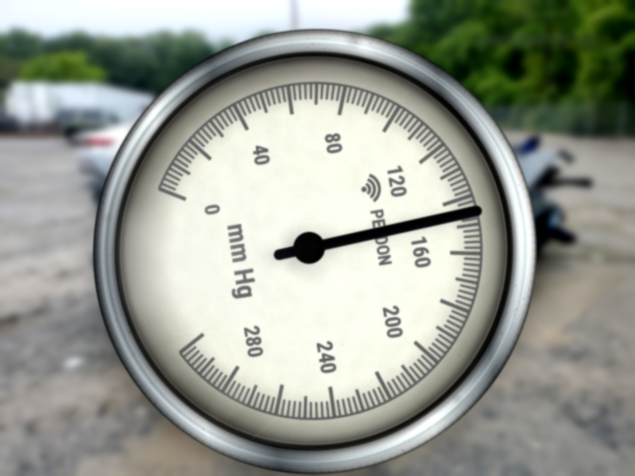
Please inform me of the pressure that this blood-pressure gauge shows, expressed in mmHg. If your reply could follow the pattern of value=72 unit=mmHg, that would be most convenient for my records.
value=146 unit=mmHg
